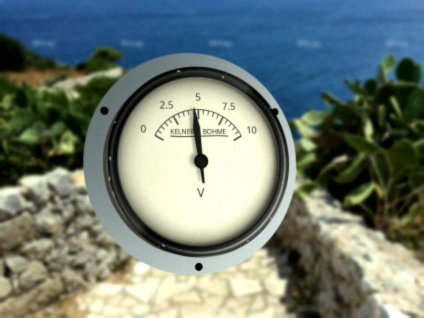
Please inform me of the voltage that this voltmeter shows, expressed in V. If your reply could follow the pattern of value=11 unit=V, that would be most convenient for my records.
value=4.5 unit=V
